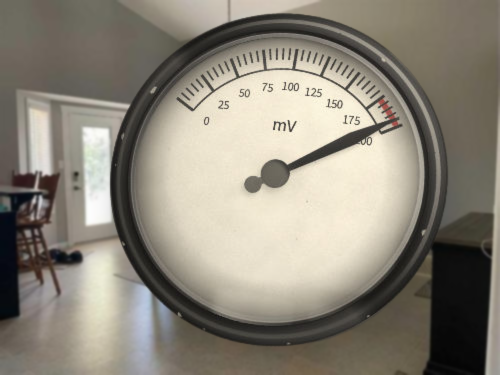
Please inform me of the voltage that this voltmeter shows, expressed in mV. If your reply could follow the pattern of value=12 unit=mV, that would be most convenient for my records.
value=195 unit=mV
